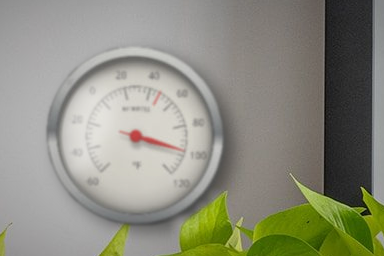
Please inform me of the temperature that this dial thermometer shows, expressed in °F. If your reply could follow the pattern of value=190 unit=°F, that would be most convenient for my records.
value=100 unit=°F
